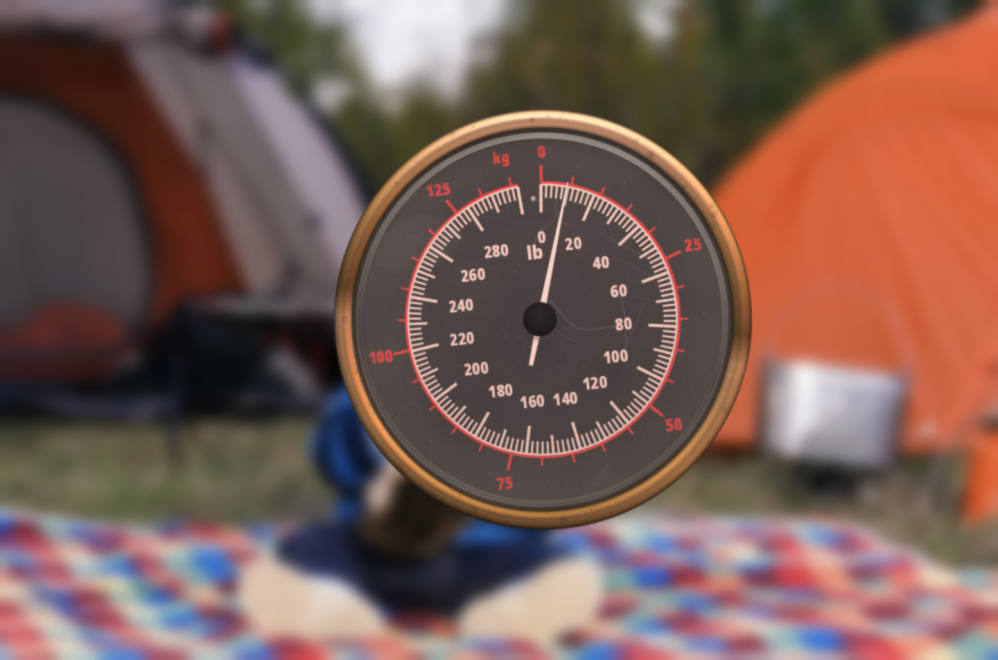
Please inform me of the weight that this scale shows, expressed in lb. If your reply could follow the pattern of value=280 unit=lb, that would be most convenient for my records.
value=10 unit=lb
